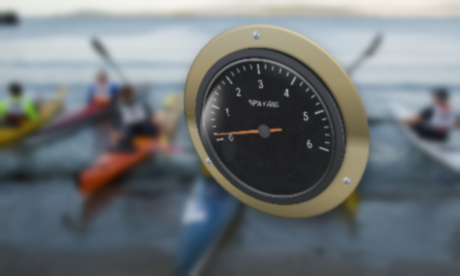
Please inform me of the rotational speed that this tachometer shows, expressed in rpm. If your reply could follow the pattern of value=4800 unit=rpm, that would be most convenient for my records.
value=200 unit=rpm
